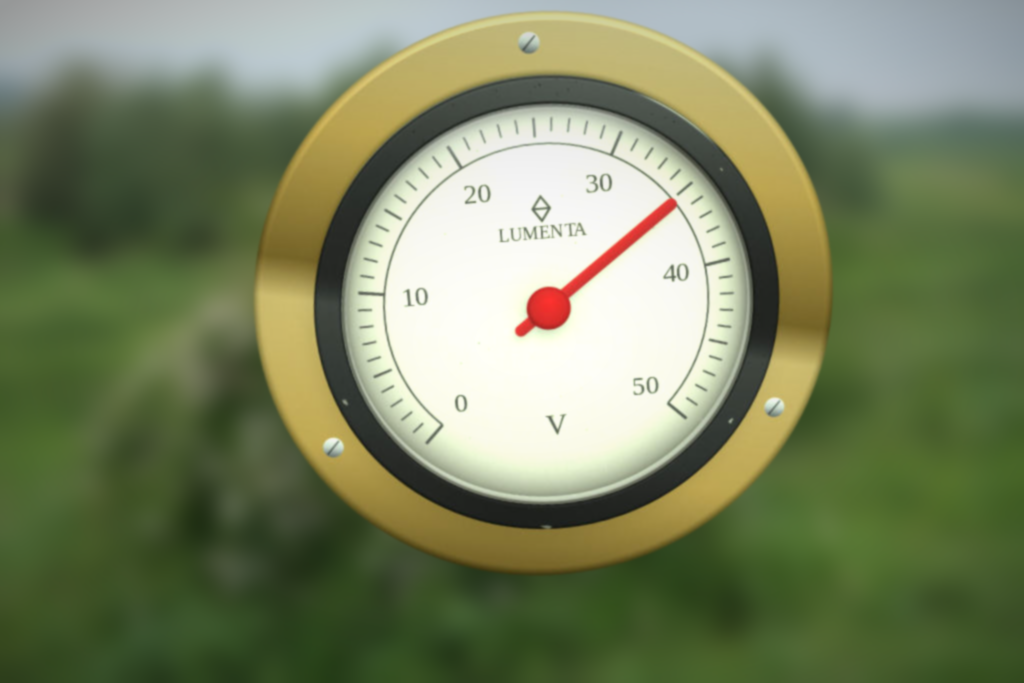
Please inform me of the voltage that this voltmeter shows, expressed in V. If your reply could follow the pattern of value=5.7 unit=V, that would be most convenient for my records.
value=35 unit=V
